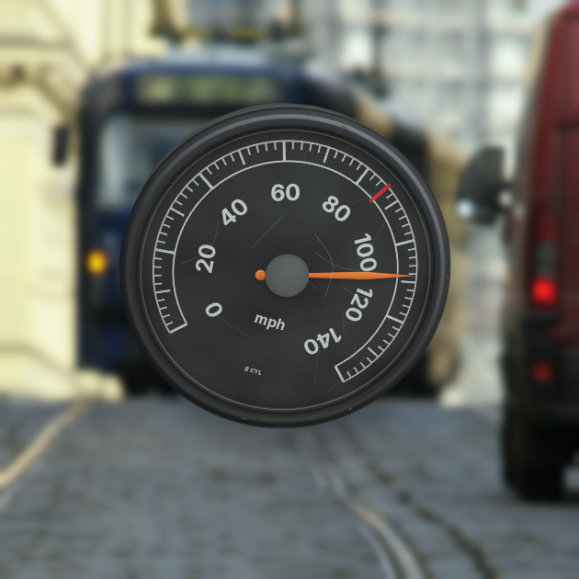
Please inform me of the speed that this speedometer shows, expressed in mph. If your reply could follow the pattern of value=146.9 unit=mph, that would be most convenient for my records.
value=108 unit=mph
